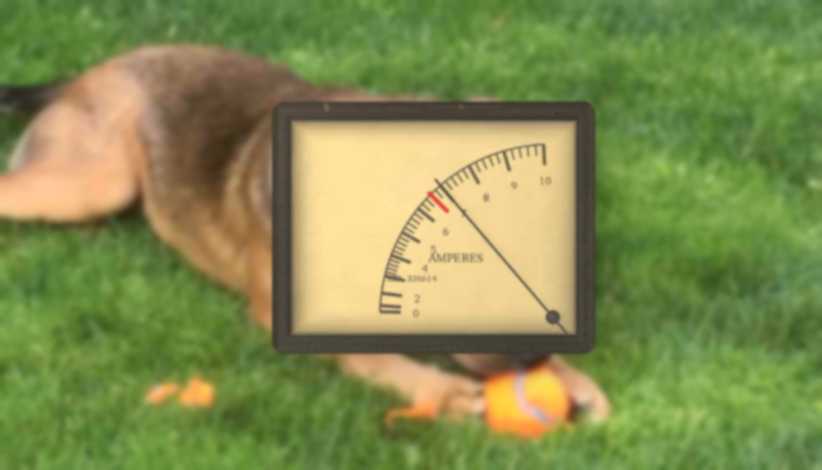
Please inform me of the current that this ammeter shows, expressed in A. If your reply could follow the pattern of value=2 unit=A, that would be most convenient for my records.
value=7 unit=A
